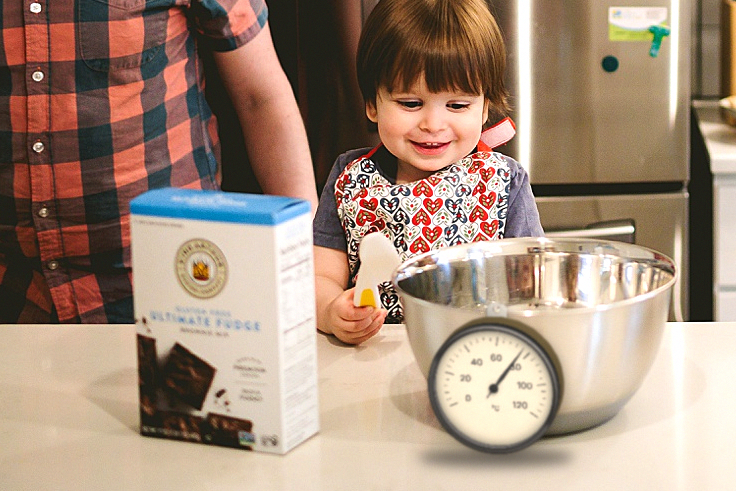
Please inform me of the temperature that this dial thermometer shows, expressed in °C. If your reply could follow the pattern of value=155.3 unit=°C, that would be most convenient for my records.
value=76 unit=°C
